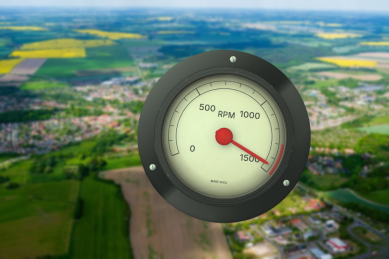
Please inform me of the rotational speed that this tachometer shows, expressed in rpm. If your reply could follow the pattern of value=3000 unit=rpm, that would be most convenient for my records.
value=1450 unit=rpm
